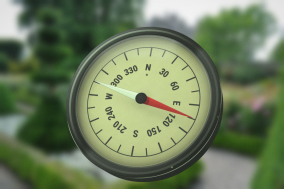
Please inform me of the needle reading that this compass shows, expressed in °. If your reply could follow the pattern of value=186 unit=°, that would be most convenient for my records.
value=105 unit=°
